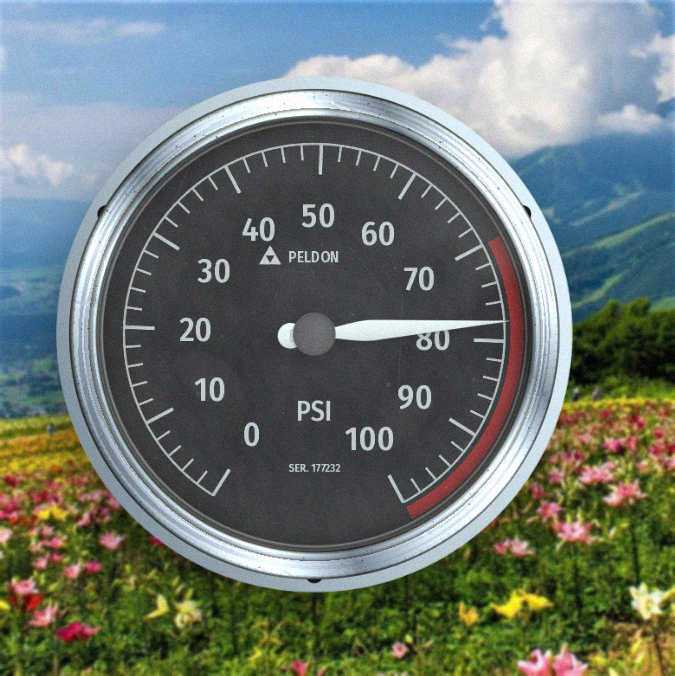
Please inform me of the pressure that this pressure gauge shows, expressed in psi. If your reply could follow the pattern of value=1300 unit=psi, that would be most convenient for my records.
value=78 unit=psi
